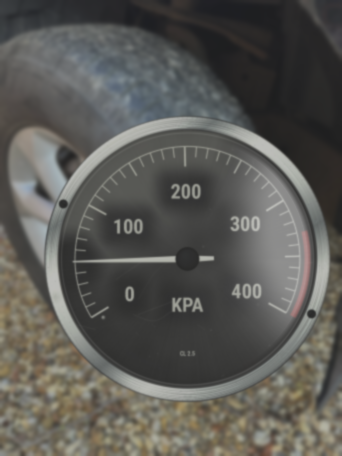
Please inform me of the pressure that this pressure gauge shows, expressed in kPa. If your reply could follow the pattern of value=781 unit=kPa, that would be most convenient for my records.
value=50 unit=kPa
